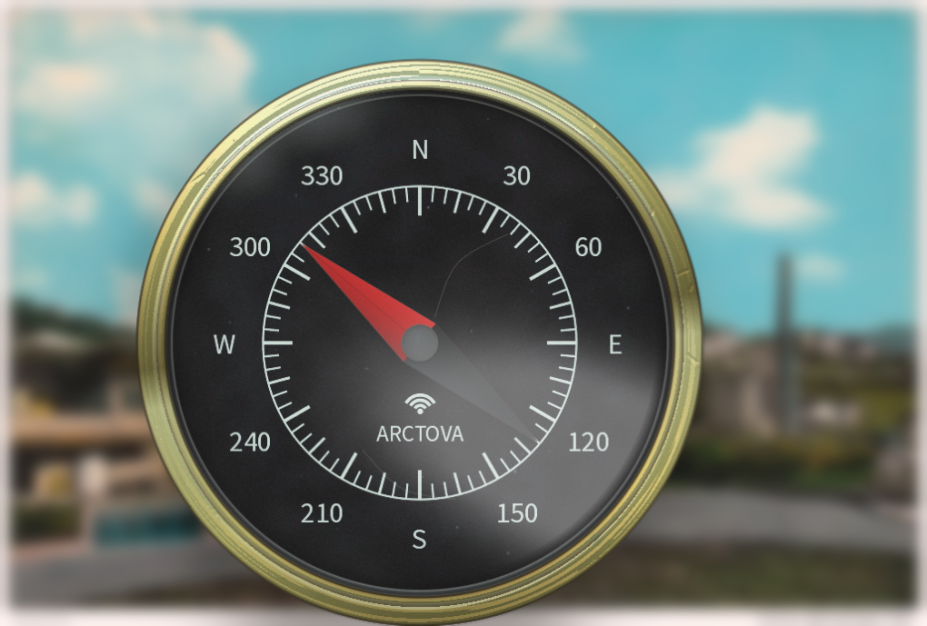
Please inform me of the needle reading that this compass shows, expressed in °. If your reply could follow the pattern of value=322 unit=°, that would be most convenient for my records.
value=310 unit=°
